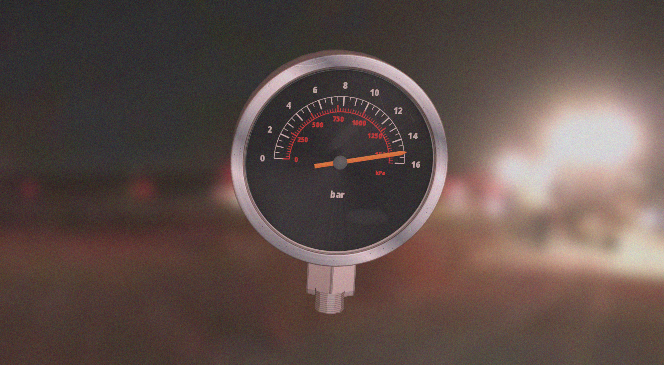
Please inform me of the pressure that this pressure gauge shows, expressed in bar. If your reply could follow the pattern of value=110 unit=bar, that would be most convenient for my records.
value=15 unit=bar
